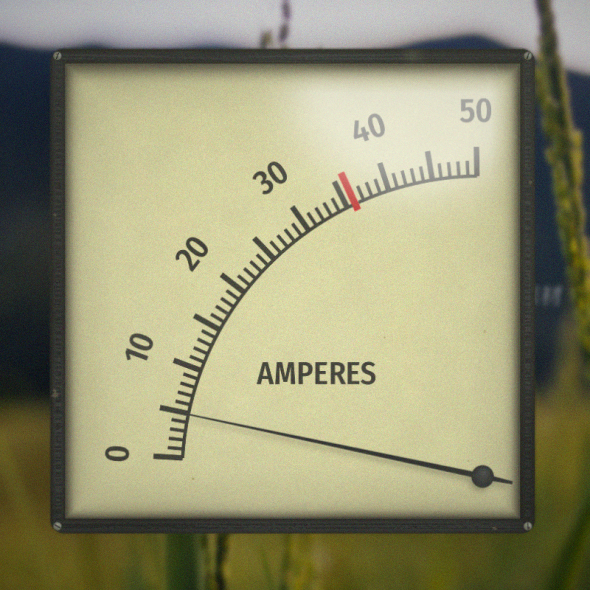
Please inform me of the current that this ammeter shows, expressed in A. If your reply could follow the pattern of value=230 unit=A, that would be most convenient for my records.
value=5 unit=A
